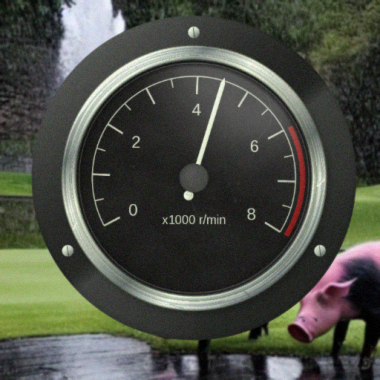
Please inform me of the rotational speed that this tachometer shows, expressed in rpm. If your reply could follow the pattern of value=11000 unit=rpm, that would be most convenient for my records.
value=4500 unit=rpm
